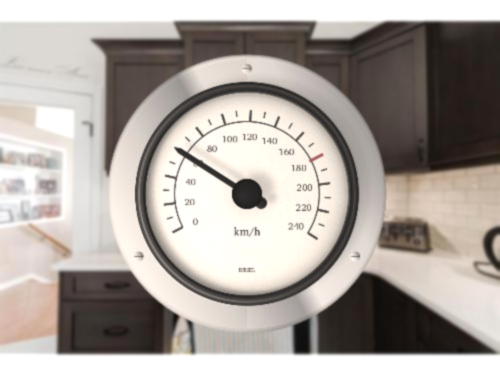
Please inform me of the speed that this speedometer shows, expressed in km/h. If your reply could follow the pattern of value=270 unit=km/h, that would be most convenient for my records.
value=60 unit=km/h
